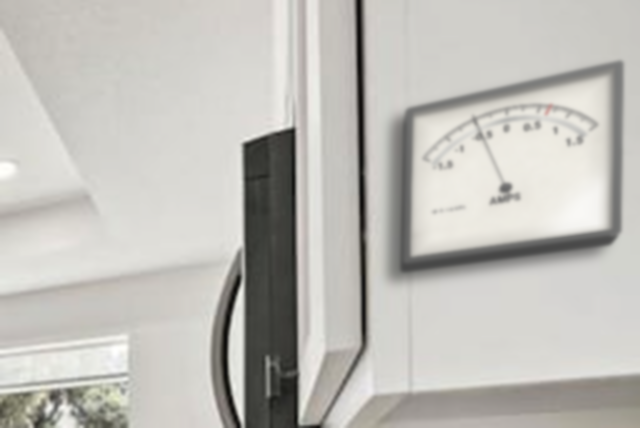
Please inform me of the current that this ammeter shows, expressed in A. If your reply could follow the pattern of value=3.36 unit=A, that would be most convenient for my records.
value=-0.5 unit=A
